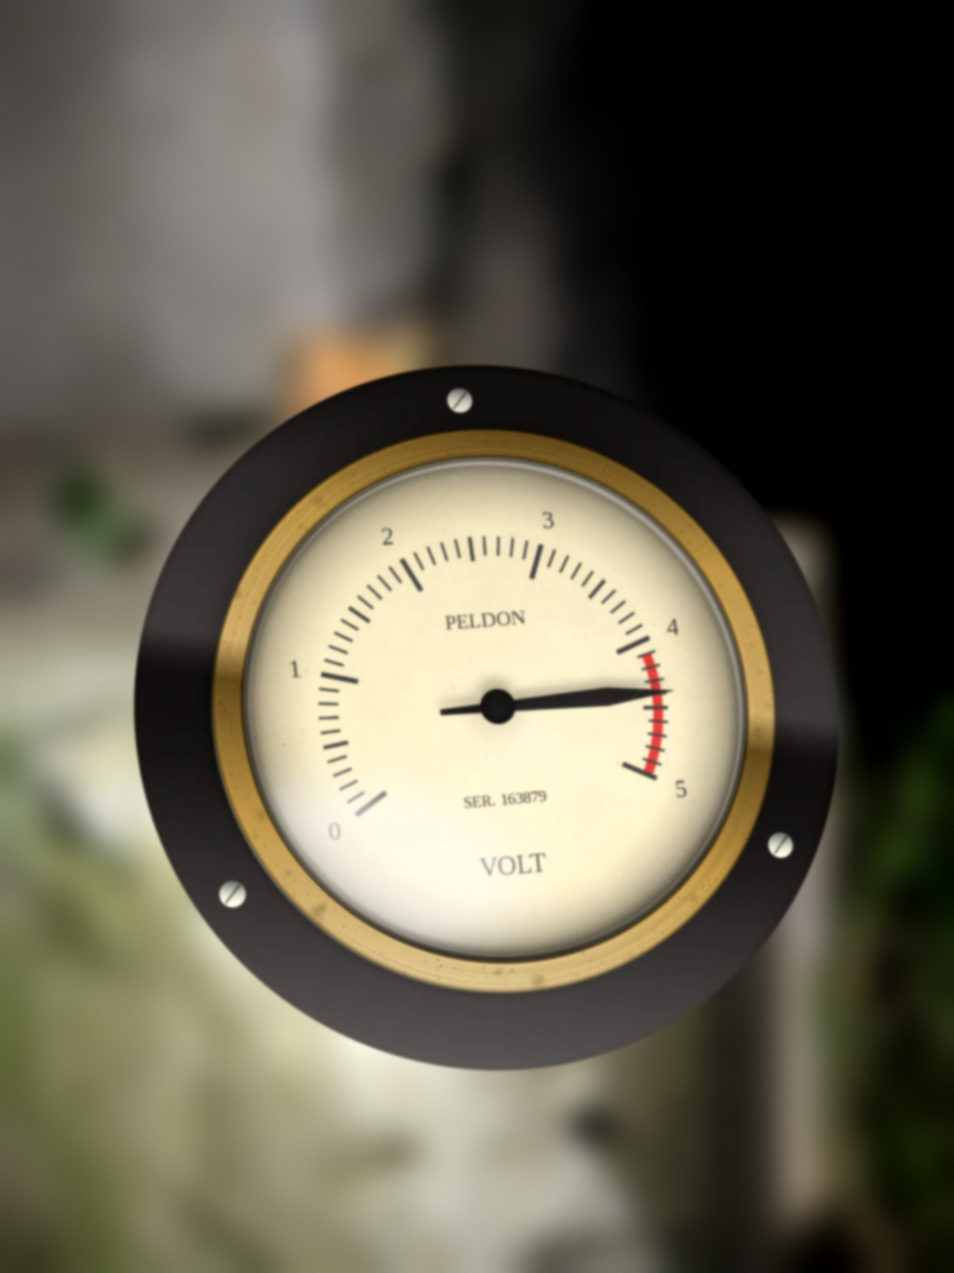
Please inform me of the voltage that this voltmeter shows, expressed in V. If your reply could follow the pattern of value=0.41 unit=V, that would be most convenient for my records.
value=4.4 unit=V
